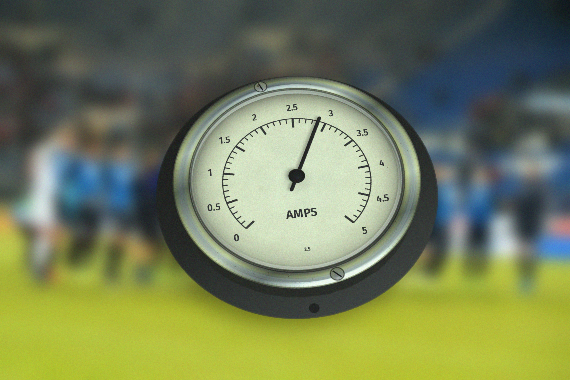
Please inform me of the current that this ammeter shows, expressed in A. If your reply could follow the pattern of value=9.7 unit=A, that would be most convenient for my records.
value=2.9 unit=A
